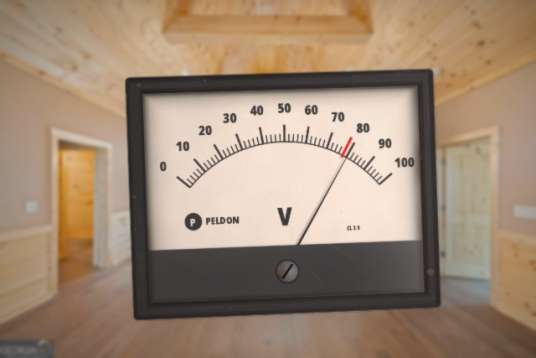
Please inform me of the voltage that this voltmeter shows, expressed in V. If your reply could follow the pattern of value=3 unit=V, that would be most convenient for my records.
value=80 unit=V
